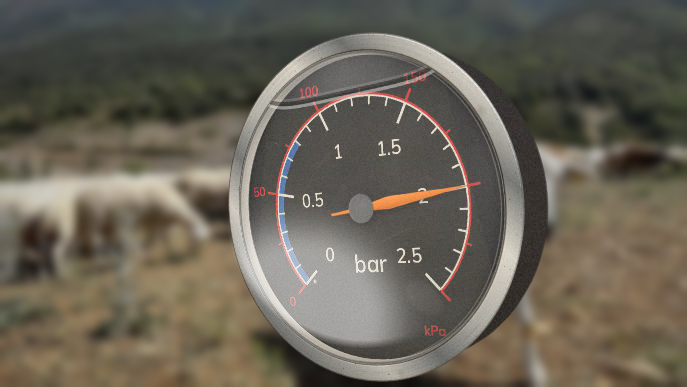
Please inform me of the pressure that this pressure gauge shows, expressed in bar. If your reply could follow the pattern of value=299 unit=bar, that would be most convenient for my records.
value=2 unit=bar
